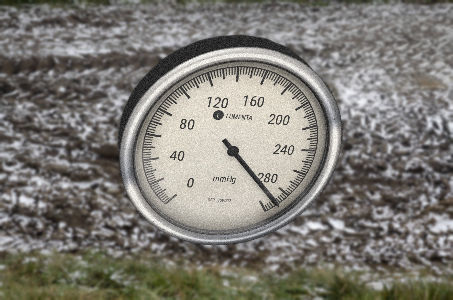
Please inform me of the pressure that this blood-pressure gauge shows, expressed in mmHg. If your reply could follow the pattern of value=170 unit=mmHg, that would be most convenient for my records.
value=290 unit=mmHg
